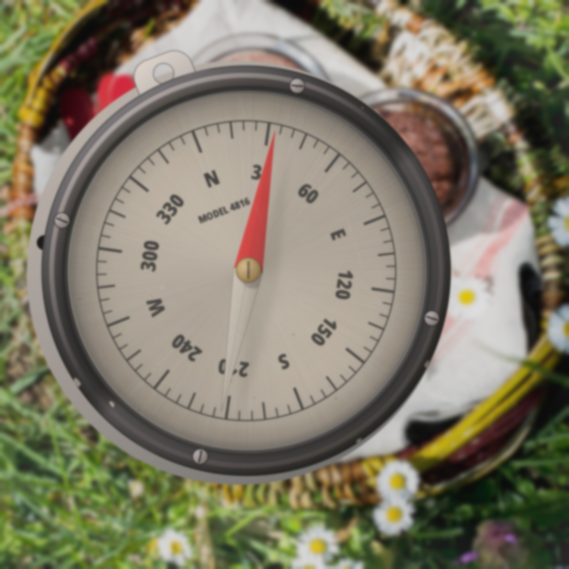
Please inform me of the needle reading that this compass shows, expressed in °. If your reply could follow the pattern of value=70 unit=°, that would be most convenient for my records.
value=32.5 unit=°
